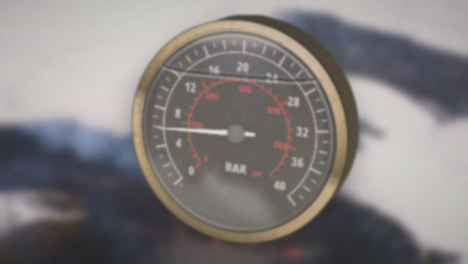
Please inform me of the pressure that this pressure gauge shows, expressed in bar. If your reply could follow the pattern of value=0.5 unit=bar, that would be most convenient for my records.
value=6 unit=bar
